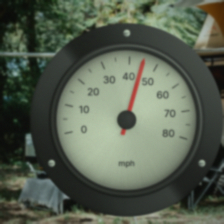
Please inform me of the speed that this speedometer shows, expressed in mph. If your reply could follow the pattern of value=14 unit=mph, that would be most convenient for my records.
value=45 unit=mph
